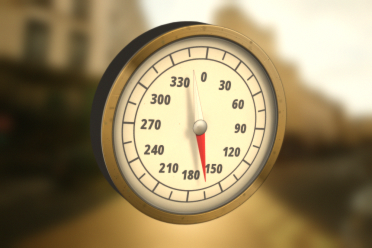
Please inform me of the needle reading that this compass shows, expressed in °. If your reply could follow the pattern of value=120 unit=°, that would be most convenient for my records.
value=165 unit=°
